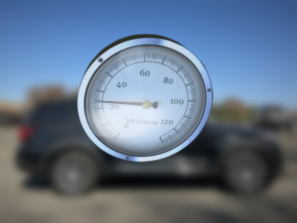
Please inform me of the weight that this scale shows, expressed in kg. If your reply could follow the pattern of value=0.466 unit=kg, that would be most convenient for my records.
value=25 unit=kg
